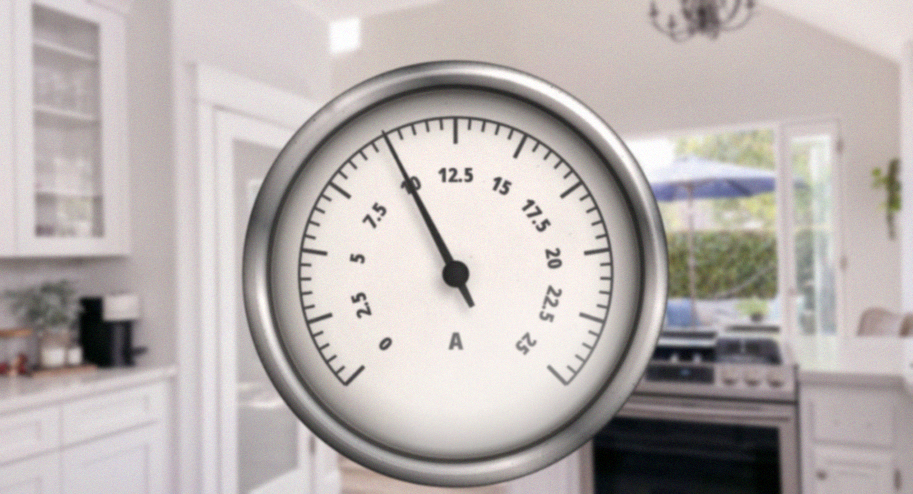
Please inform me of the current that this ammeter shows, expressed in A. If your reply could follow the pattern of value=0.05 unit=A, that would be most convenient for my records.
value=10 unit=A
